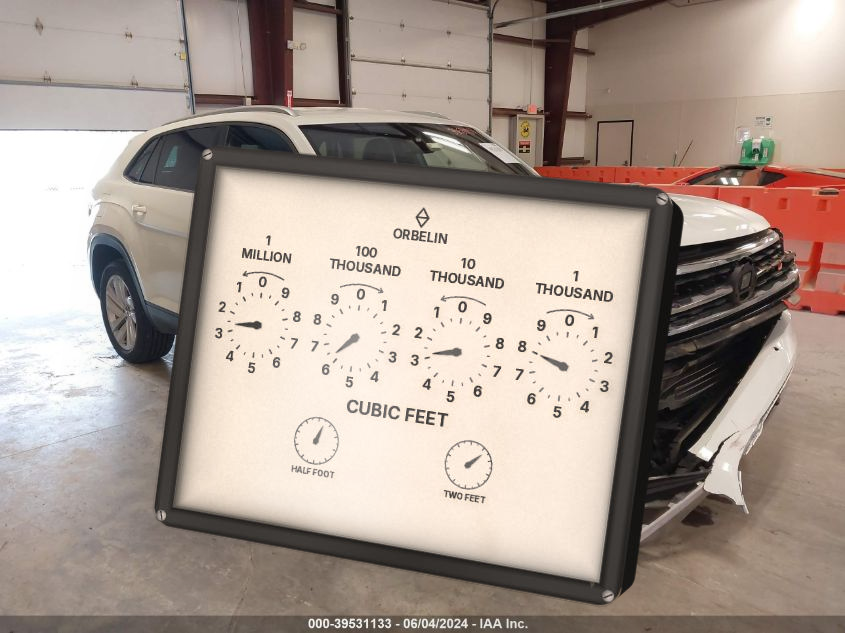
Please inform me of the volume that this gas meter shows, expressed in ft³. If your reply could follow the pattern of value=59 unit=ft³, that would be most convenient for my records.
value=262800 unit=ft³
